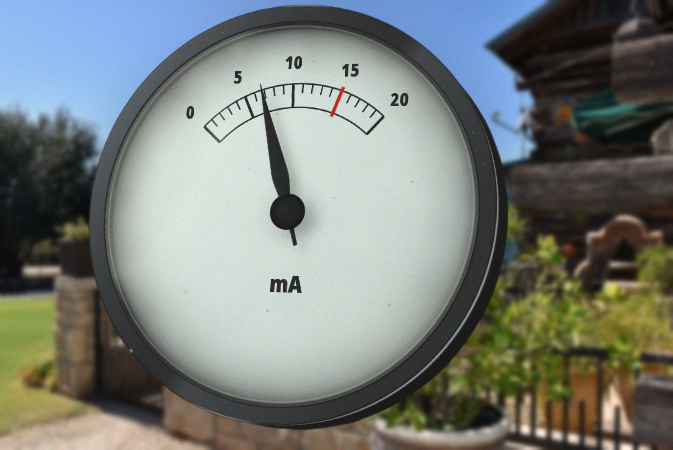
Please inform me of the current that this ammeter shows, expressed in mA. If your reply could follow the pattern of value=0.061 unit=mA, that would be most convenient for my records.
value=7 unit=mA
